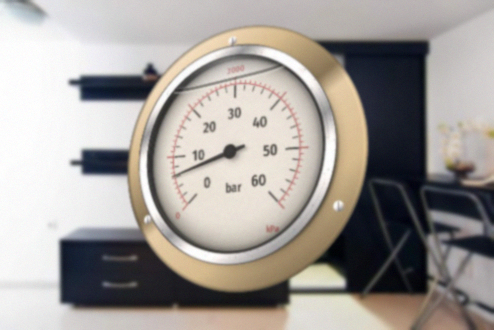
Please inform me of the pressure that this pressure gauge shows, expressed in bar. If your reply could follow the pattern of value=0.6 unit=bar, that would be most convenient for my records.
value=6 unit=bar
